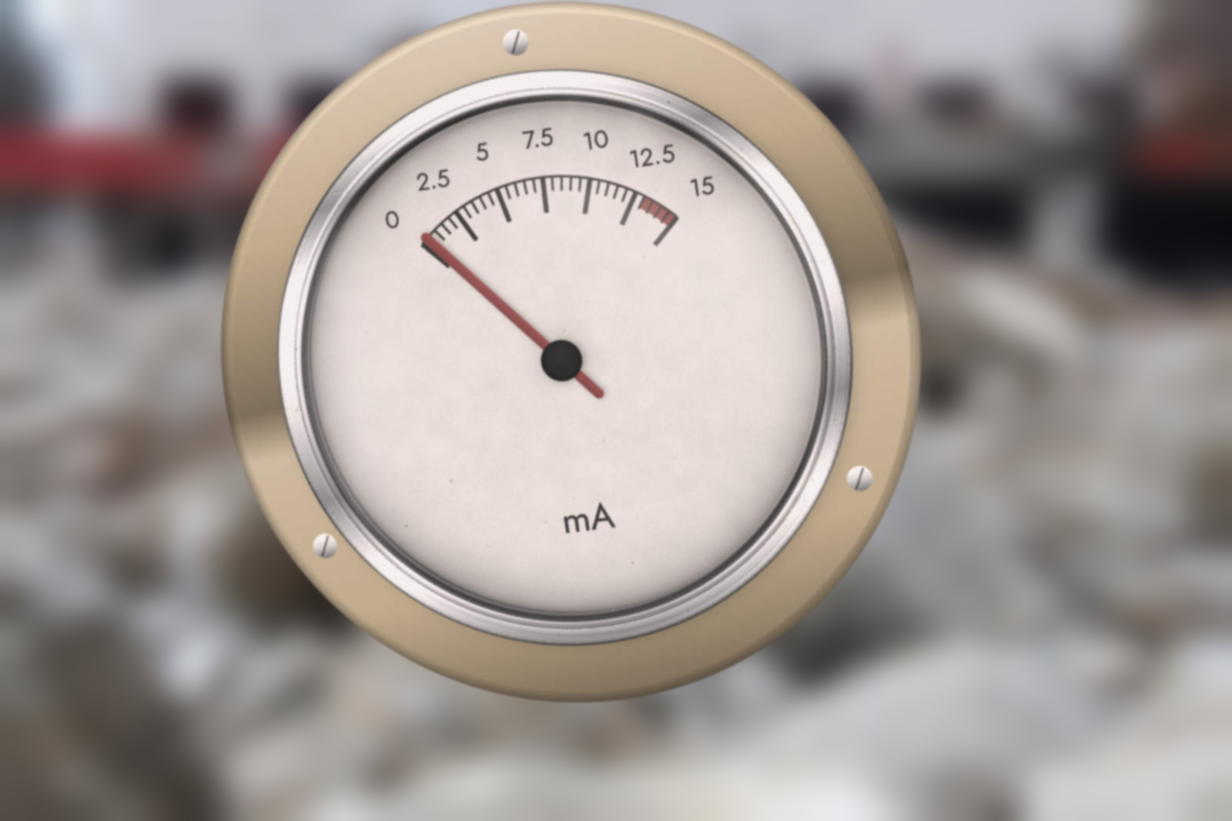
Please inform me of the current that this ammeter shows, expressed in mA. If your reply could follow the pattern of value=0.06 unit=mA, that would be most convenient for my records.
value=0.5 unit=mA
